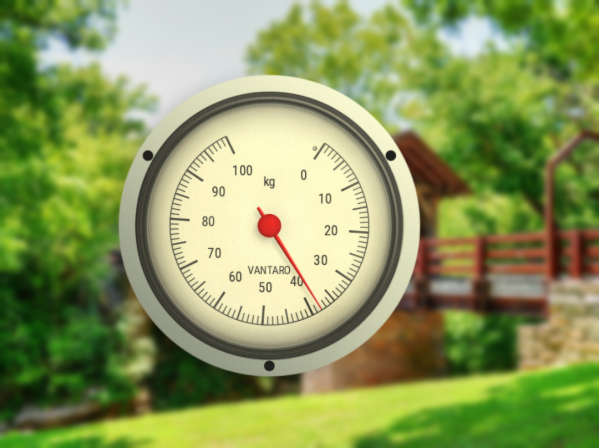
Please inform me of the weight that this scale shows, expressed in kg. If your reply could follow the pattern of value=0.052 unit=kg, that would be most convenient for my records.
value=38 unit=kg
